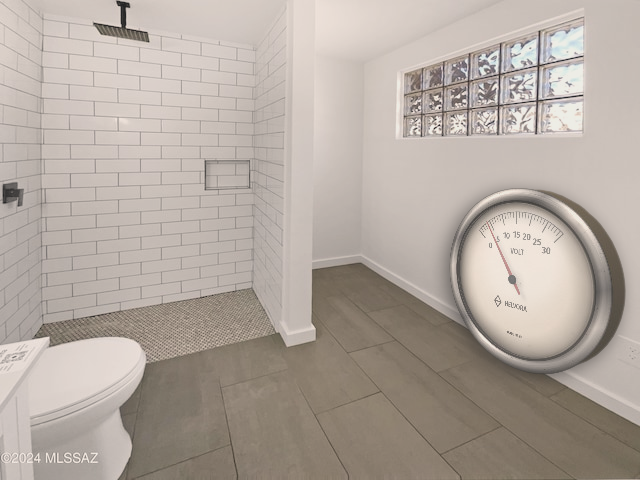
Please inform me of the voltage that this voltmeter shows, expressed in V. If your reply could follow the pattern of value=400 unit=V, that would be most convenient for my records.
value=5 unit=V
